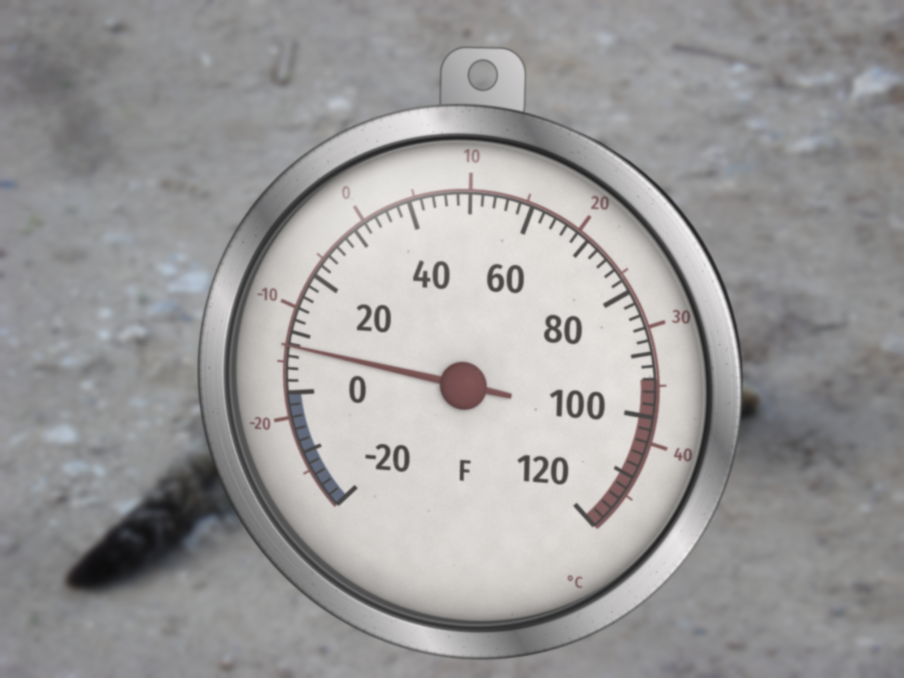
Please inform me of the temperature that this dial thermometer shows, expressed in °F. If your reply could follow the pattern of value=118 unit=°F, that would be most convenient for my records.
value=8 unit=°F
